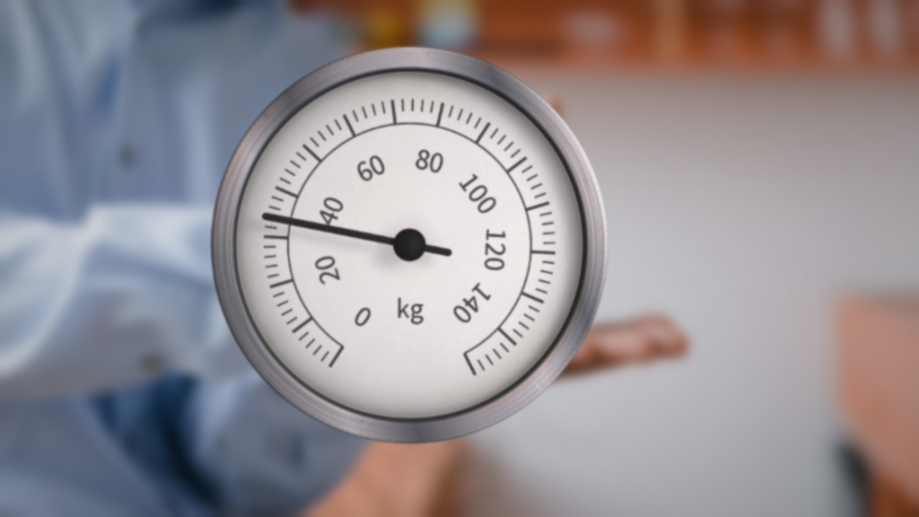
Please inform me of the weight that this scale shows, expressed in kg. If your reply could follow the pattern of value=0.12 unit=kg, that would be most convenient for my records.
value=34 unit=kg
